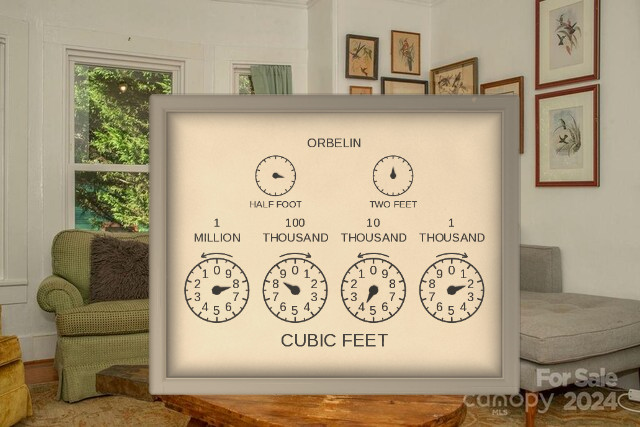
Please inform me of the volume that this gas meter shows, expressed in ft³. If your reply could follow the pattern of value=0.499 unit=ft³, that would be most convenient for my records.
value=784200 unit=ft³
